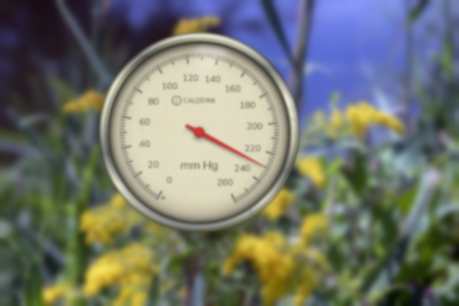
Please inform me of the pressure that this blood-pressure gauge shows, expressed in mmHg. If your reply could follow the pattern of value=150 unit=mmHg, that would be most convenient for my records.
value=230 unit=mmHg
